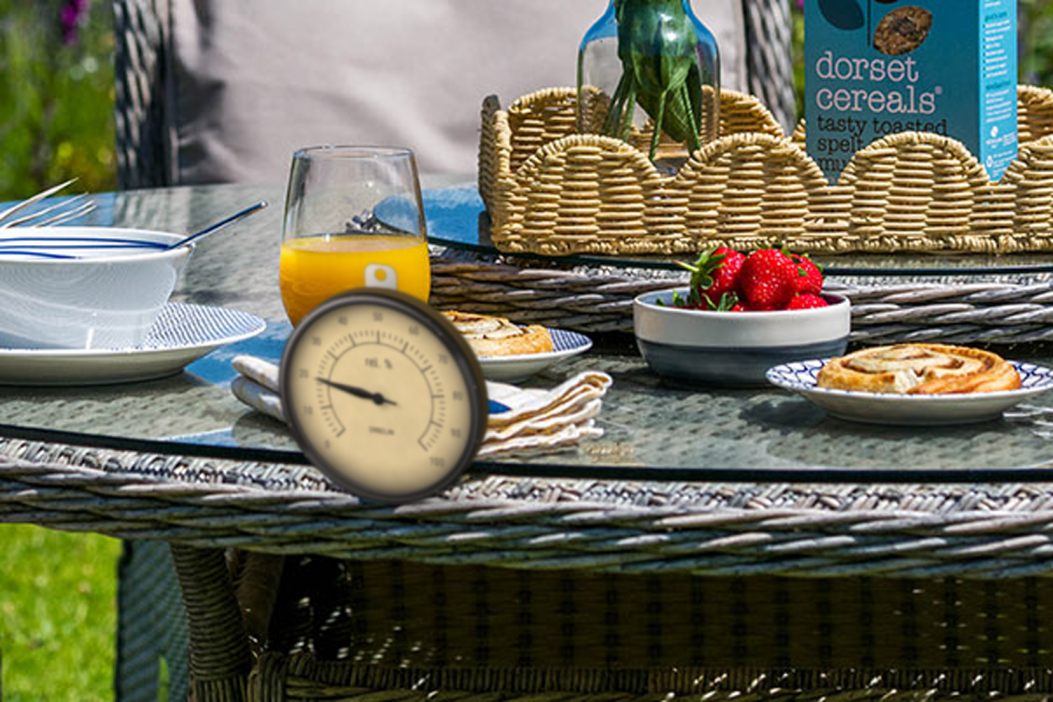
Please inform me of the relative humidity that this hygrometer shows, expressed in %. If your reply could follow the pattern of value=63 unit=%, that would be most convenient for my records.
value=20 unit=%
